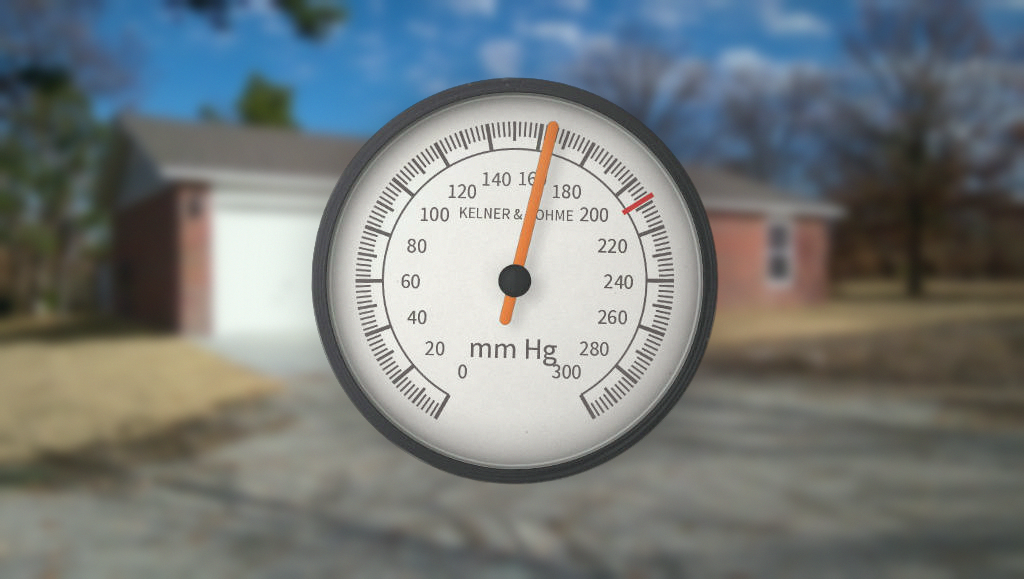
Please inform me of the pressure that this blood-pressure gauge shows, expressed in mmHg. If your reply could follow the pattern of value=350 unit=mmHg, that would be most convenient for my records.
value=164 unit=mmHg
